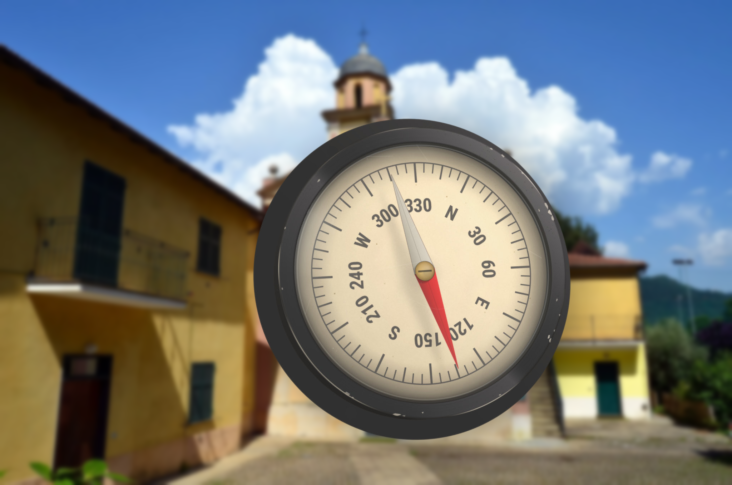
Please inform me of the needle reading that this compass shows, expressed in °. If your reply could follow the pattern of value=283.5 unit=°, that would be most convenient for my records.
value=135 unit=°
